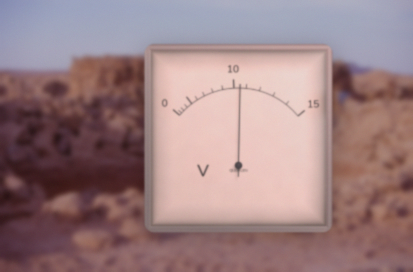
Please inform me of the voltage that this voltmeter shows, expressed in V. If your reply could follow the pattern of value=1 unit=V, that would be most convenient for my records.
value=10.5 unit=V
